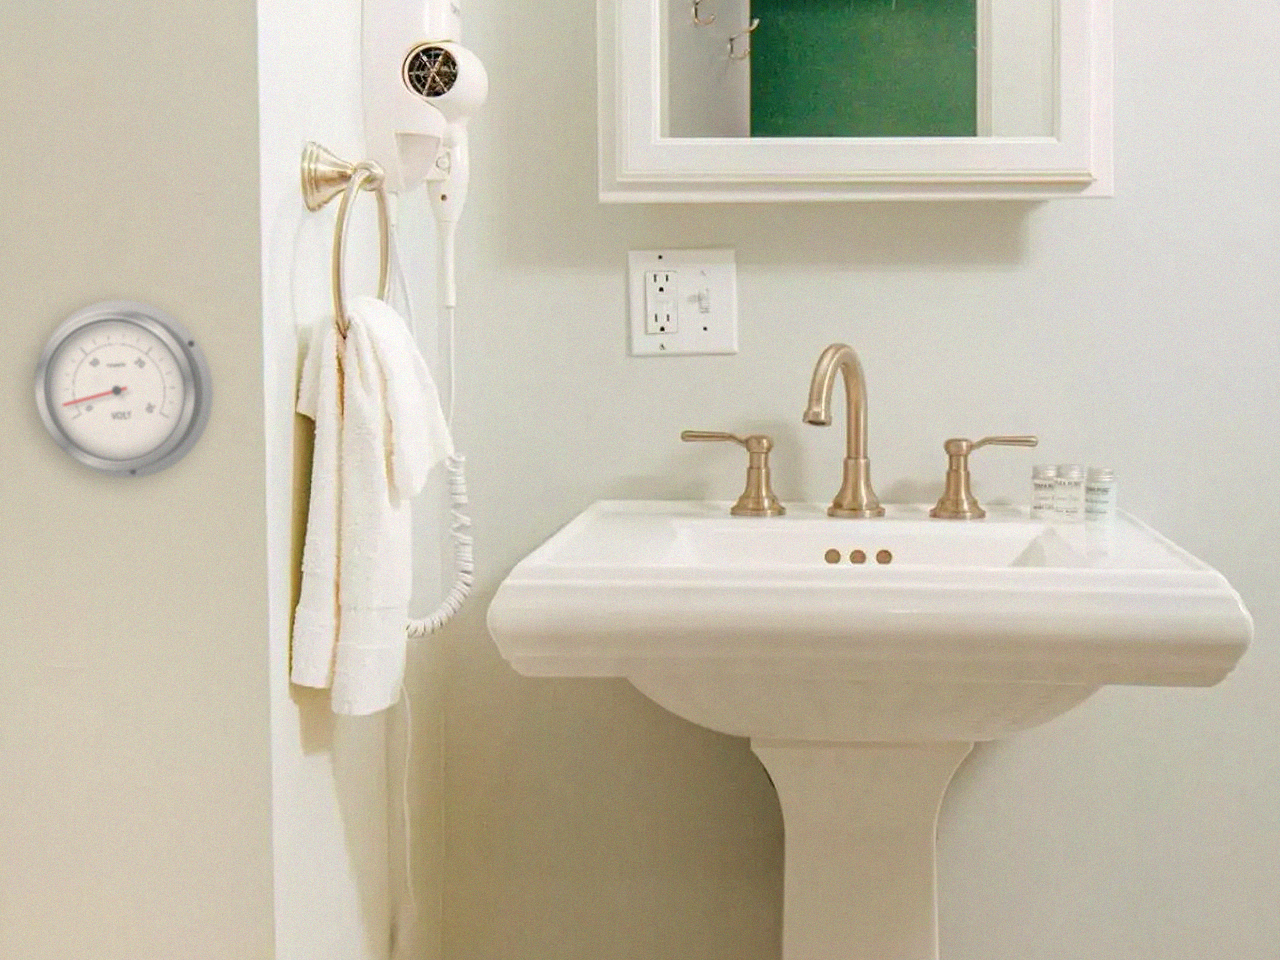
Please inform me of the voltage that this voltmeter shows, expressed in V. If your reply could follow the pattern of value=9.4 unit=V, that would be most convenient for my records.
value=2 unit=V
